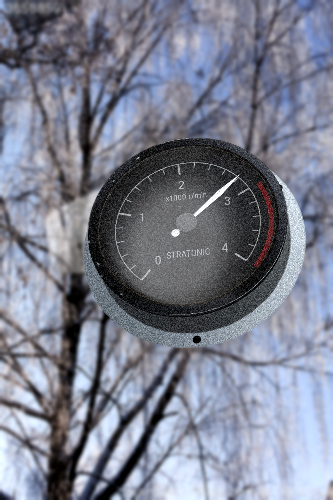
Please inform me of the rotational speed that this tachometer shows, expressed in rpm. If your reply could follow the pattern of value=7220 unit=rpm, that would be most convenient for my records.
value=2800 unit=rpm
